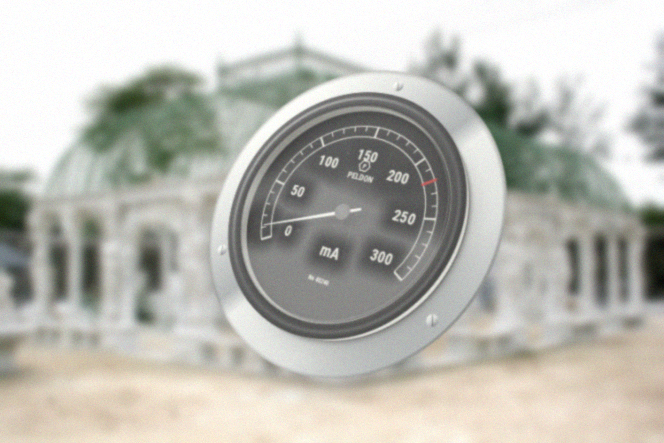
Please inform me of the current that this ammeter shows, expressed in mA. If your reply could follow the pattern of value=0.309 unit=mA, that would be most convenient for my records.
value=10 unit=mA
